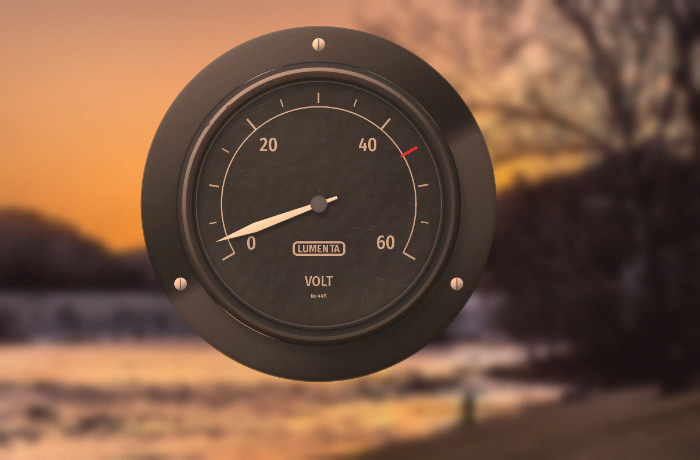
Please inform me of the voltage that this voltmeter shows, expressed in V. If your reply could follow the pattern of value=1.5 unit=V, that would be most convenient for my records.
value=2.5 unit=V
